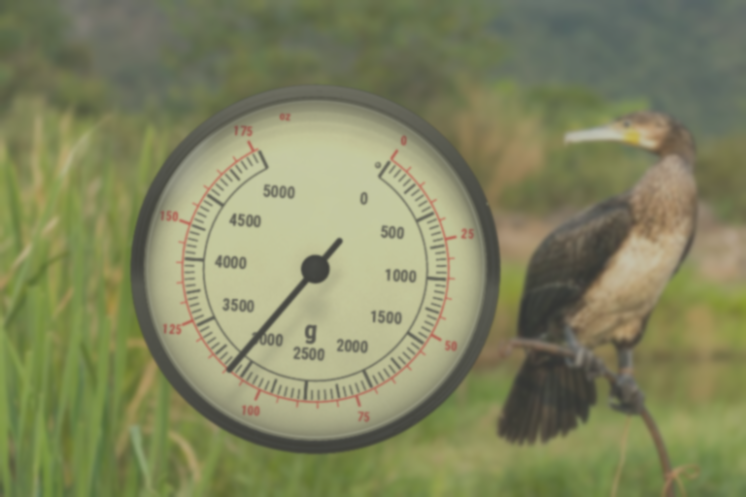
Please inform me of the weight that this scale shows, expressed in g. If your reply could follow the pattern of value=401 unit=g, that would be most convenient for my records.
value=3100 unit=g
